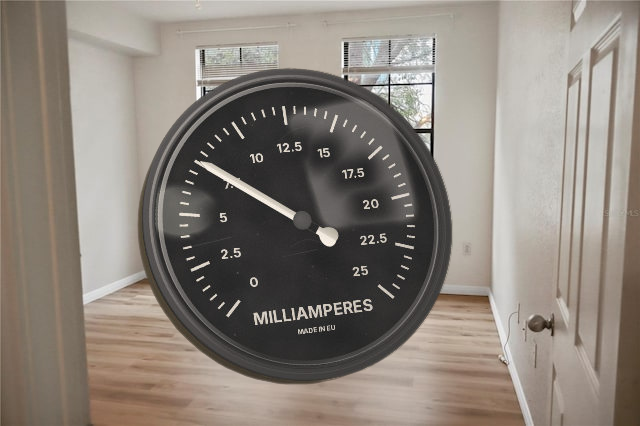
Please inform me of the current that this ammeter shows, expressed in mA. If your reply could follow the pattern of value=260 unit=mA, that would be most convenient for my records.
value=7.5 unit=mA
